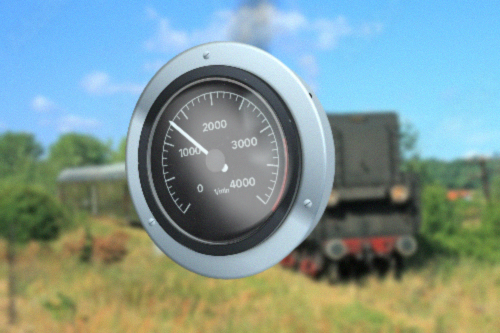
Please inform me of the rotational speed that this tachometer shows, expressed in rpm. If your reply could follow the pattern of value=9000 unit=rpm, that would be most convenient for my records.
value=1300 unit=rpm
